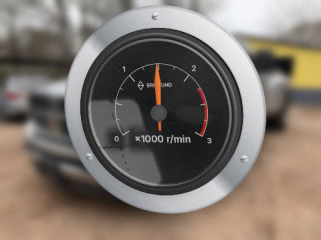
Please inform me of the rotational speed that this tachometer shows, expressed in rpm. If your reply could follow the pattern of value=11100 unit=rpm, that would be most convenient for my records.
value=1500 unit=rpm
